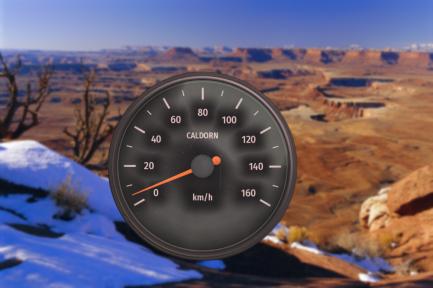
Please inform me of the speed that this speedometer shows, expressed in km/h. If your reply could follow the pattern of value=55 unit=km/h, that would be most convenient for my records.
value=5 unit=km/h
